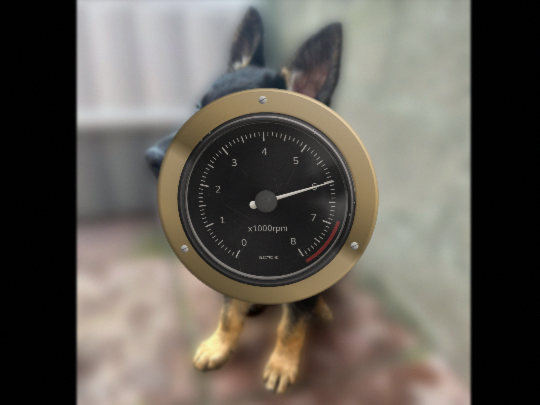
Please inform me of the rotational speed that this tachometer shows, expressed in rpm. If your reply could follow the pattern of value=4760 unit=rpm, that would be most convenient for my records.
value=6000 unit=rpm
